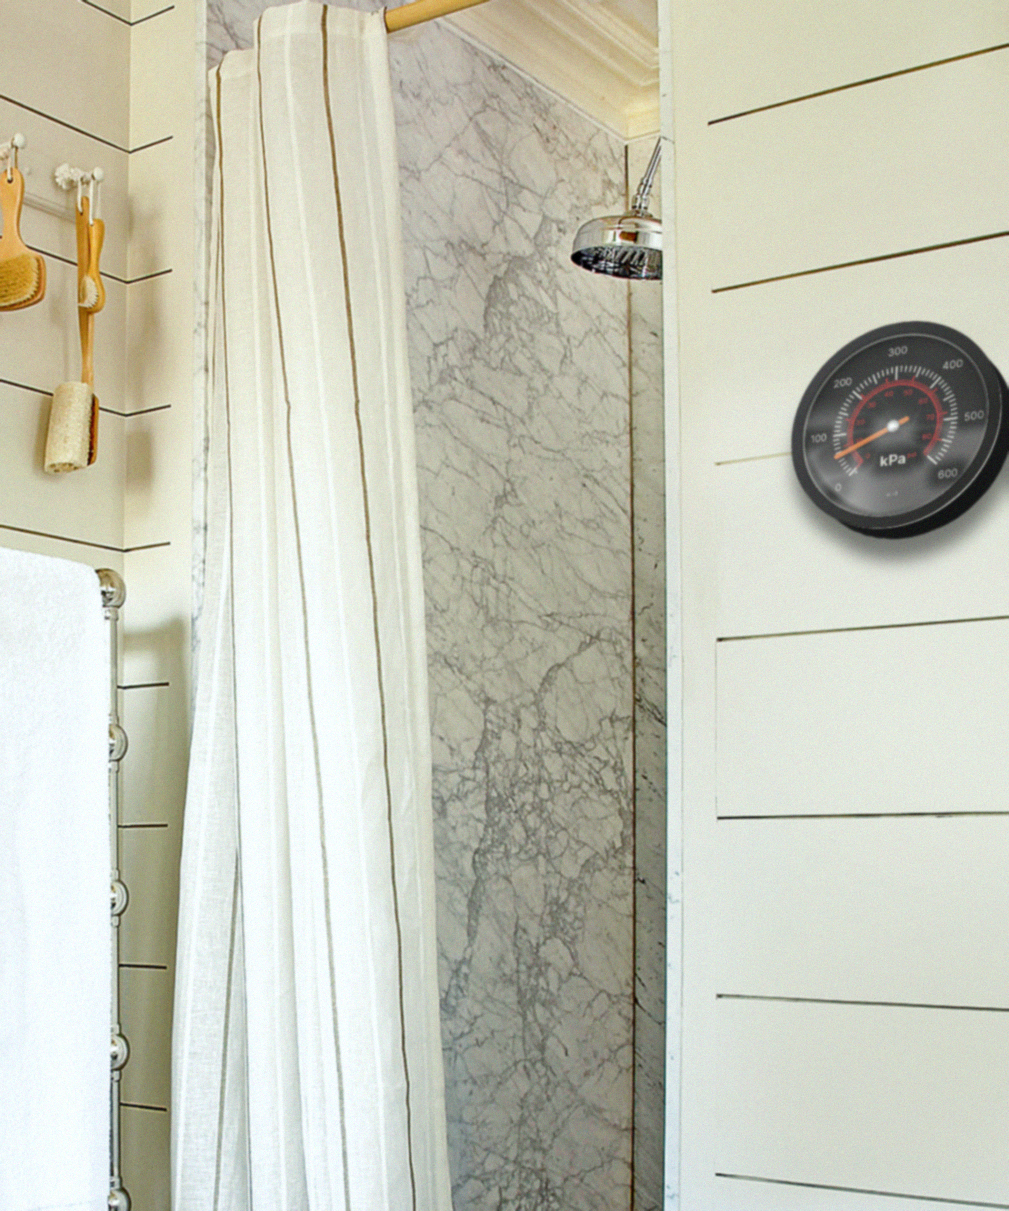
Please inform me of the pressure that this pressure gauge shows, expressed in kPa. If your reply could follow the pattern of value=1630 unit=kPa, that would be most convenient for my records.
value=50 unit=kPa
